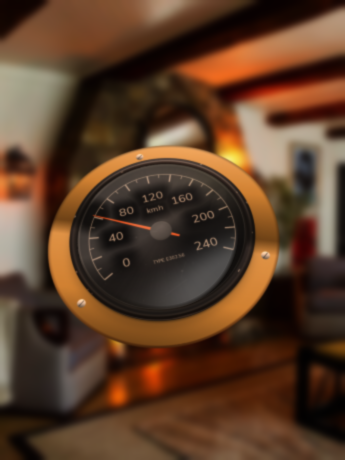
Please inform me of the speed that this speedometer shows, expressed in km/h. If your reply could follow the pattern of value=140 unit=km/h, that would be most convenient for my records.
value=60 unit=km/h
